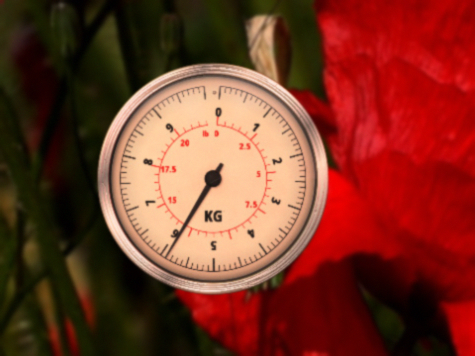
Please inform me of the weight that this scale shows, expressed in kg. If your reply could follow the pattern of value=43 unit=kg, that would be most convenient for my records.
value=5.9 unit=kg
